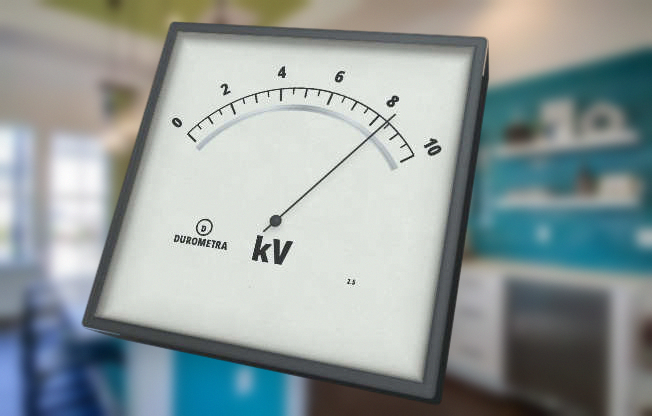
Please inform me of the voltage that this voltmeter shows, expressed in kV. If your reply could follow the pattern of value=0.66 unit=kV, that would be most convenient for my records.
value=8.5 unit=kV
